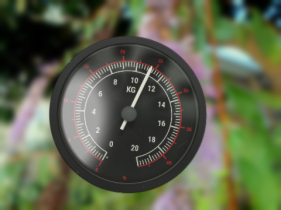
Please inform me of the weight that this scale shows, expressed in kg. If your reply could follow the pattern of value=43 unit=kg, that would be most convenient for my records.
value=11 unit=kg
